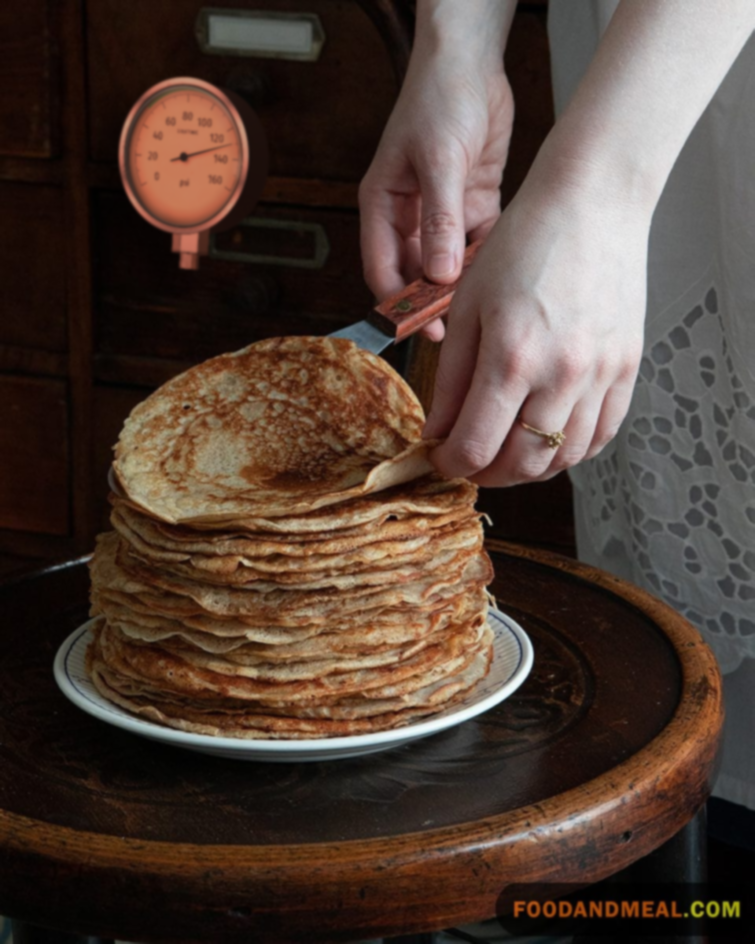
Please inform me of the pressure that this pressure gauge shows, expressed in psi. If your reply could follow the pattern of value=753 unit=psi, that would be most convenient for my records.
value=130 unit=psi
